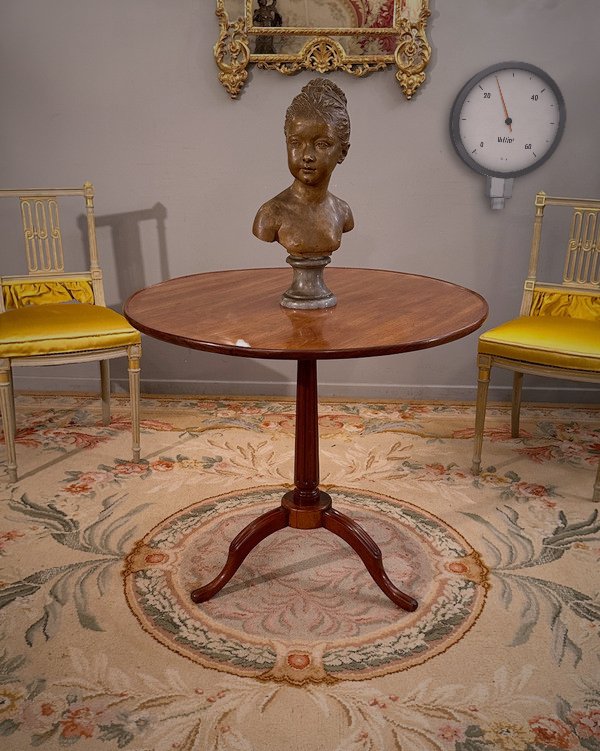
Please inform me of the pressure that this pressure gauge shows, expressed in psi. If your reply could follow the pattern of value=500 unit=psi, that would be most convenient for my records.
value=25 unit=psi
